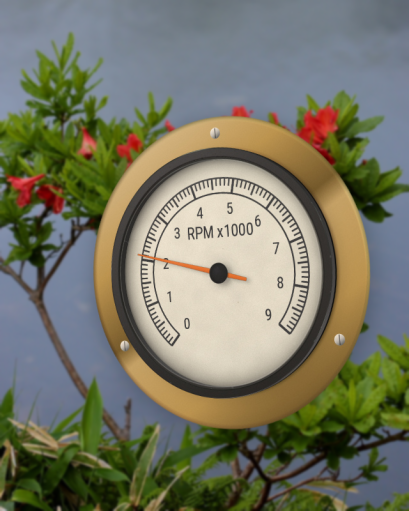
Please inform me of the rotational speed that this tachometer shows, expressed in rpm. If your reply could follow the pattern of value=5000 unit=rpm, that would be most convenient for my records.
value=2100 unit=rpm
